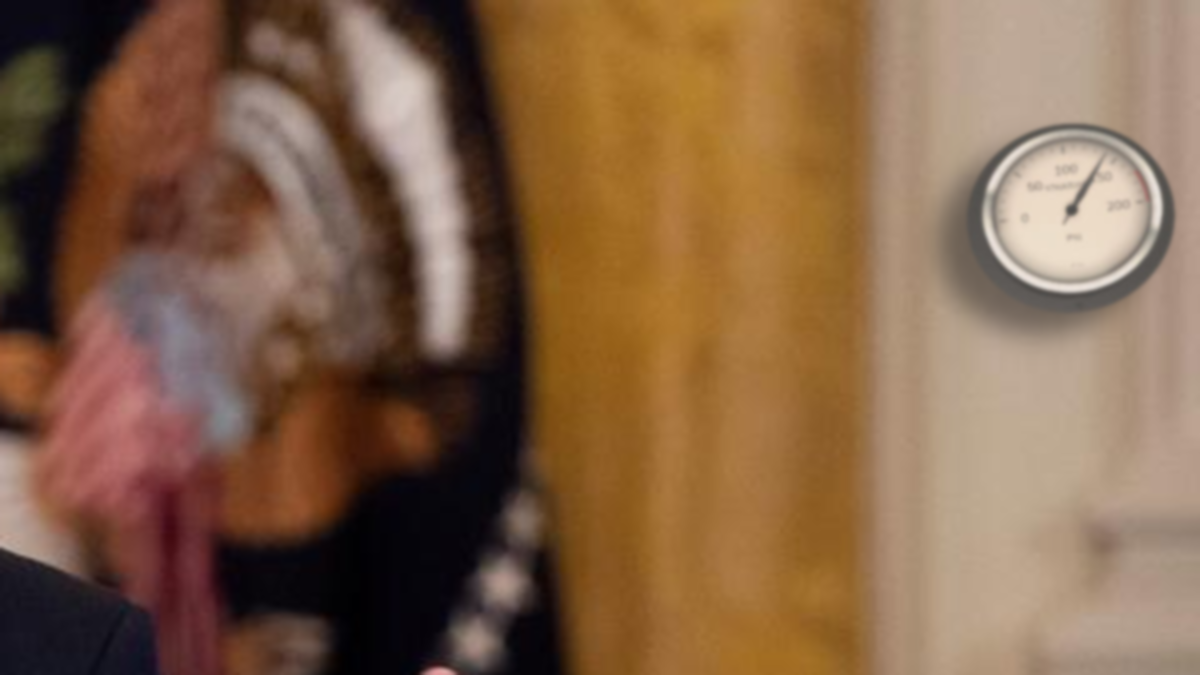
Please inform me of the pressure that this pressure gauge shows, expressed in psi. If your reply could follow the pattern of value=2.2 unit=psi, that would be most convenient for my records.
value=140 unit=psi
